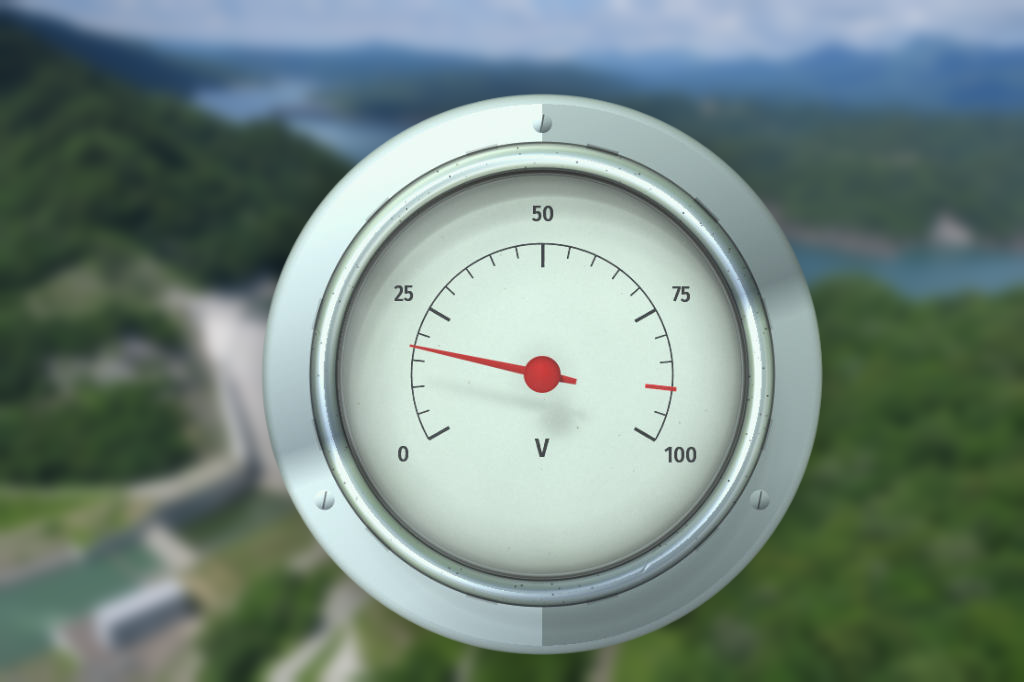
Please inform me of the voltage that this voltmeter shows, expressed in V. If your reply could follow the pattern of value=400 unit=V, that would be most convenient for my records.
value=17.5 unit=V
